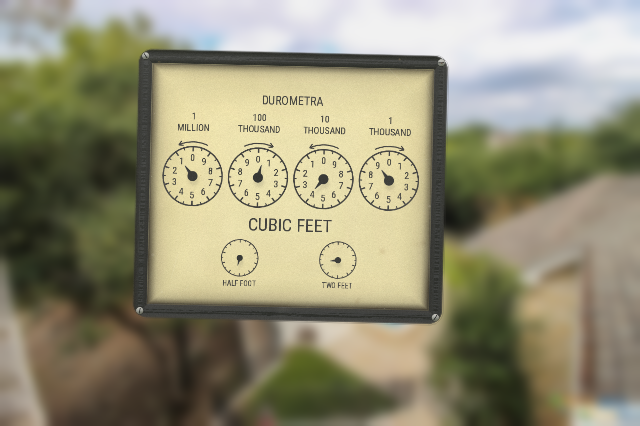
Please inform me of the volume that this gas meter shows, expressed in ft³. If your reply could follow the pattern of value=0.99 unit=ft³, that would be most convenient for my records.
value=103900 unit=ft³
